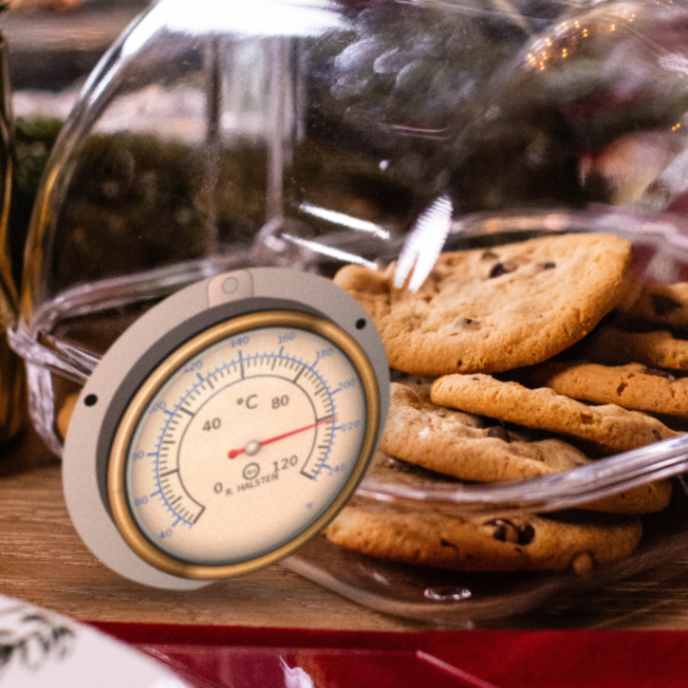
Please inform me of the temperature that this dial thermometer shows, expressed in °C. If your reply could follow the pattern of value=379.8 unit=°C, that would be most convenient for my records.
value=100 unit=°C
